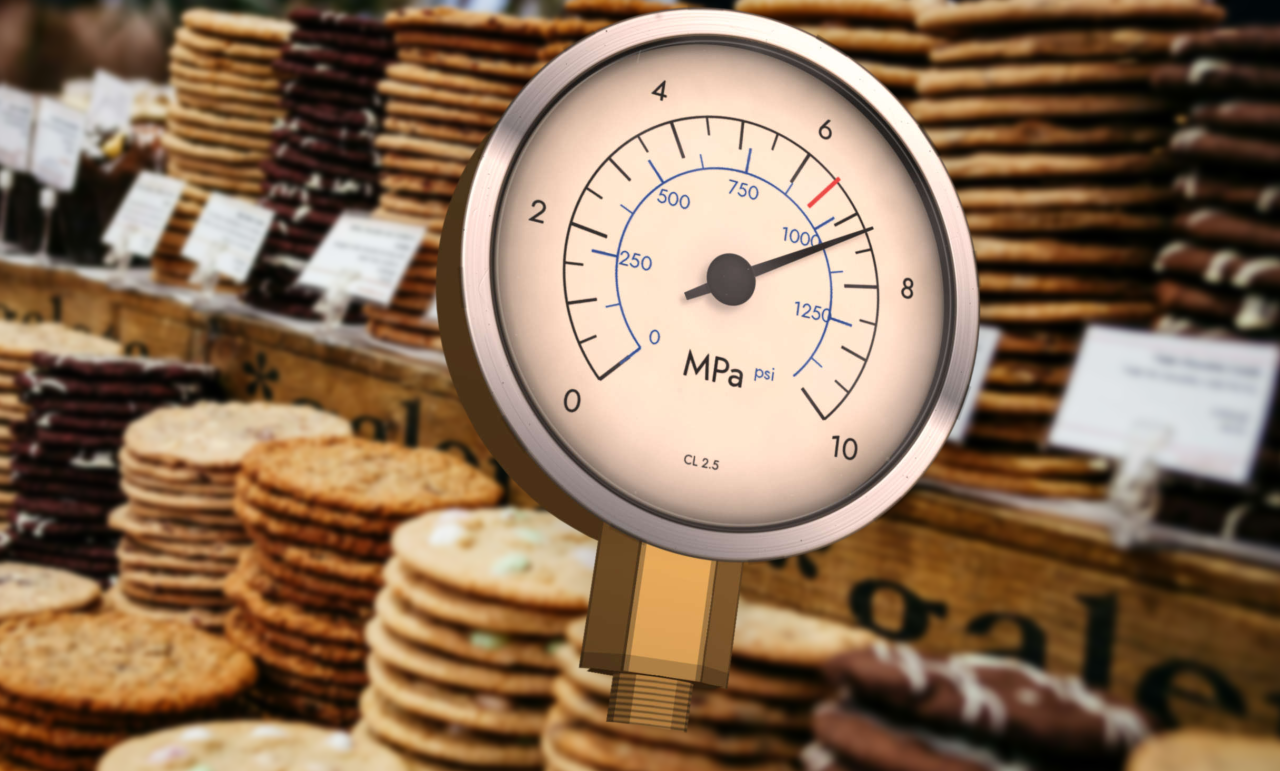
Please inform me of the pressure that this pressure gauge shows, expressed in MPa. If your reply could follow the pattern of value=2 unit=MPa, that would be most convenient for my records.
value=7.25 unit=MPa
